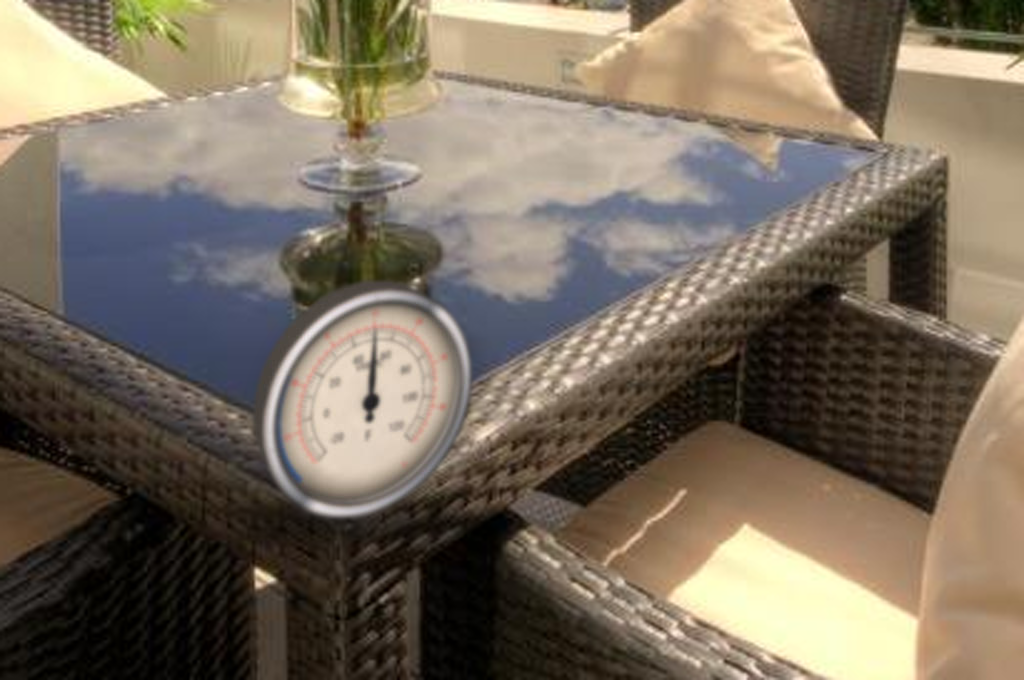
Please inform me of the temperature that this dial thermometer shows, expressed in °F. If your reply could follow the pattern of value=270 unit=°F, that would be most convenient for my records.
value=50 unit=°F
